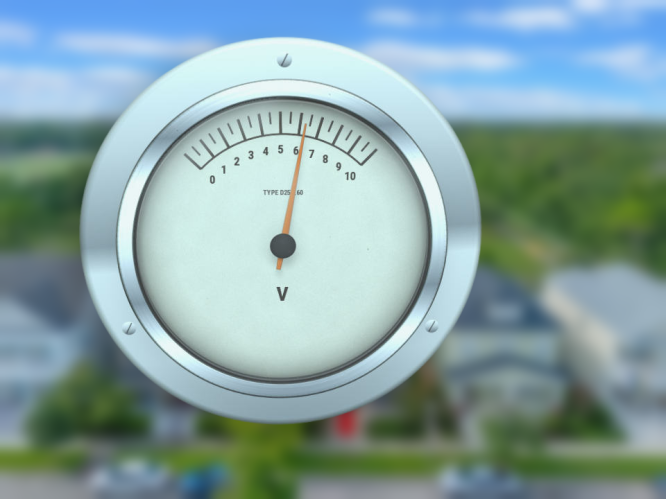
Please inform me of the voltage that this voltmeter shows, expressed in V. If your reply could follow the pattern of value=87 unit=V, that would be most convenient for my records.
value=6.25 unit=V
